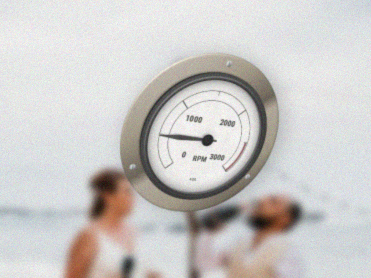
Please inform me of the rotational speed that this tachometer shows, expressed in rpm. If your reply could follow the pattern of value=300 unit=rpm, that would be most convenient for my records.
value=500 unit=rpm
